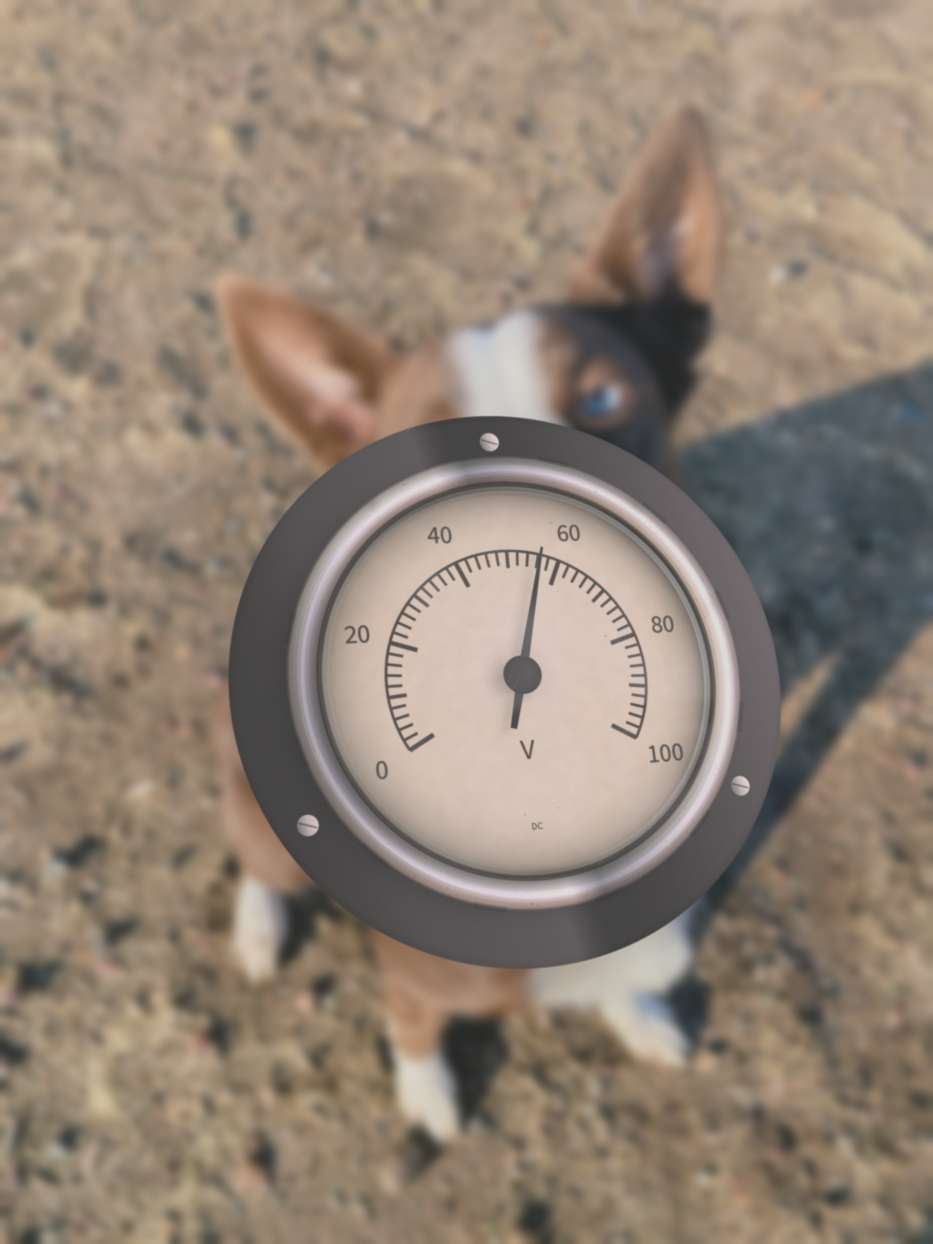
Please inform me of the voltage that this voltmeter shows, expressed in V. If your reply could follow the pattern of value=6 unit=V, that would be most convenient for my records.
value=56 unit=V
